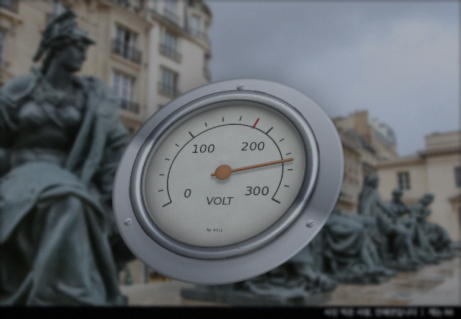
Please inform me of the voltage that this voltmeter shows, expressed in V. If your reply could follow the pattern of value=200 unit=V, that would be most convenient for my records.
value=250 unit=V
